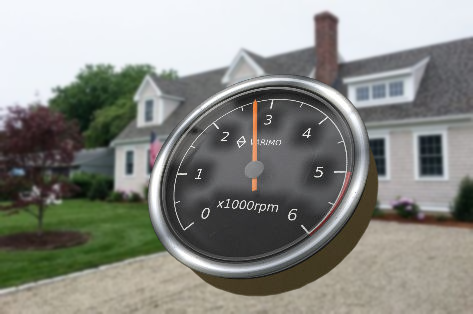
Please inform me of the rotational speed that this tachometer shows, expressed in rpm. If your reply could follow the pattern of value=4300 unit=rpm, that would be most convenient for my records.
value=2750 unit=rpm
